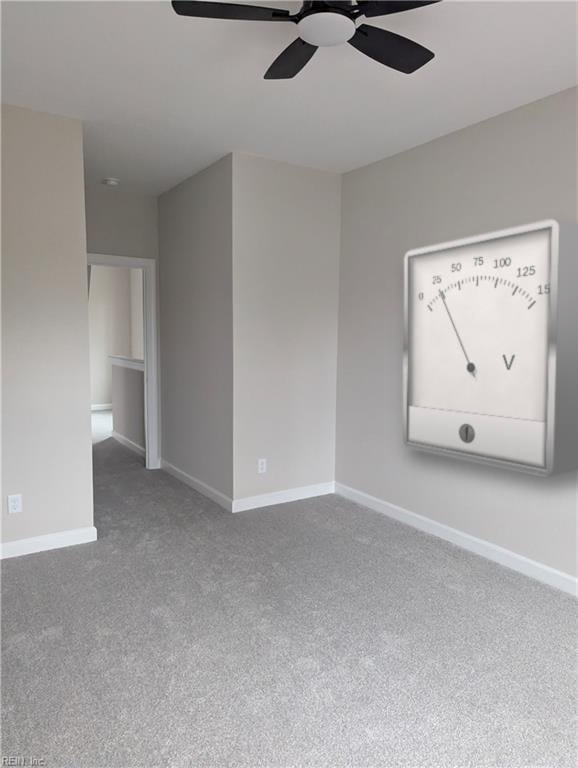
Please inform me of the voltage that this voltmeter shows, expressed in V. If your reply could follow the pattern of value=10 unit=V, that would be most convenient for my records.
value=25 unit=V
